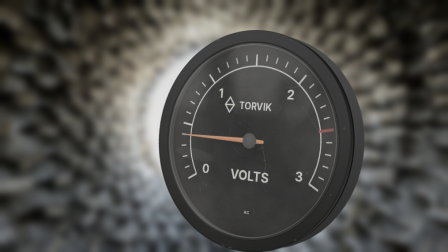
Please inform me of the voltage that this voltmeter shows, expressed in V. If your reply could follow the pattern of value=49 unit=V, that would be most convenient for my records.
value=0.4 unit=V
